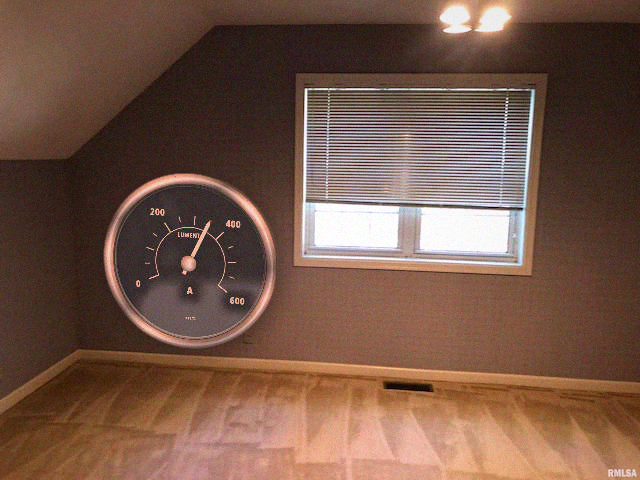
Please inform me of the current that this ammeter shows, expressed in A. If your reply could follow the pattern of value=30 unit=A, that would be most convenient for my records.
value=350 unit=A
